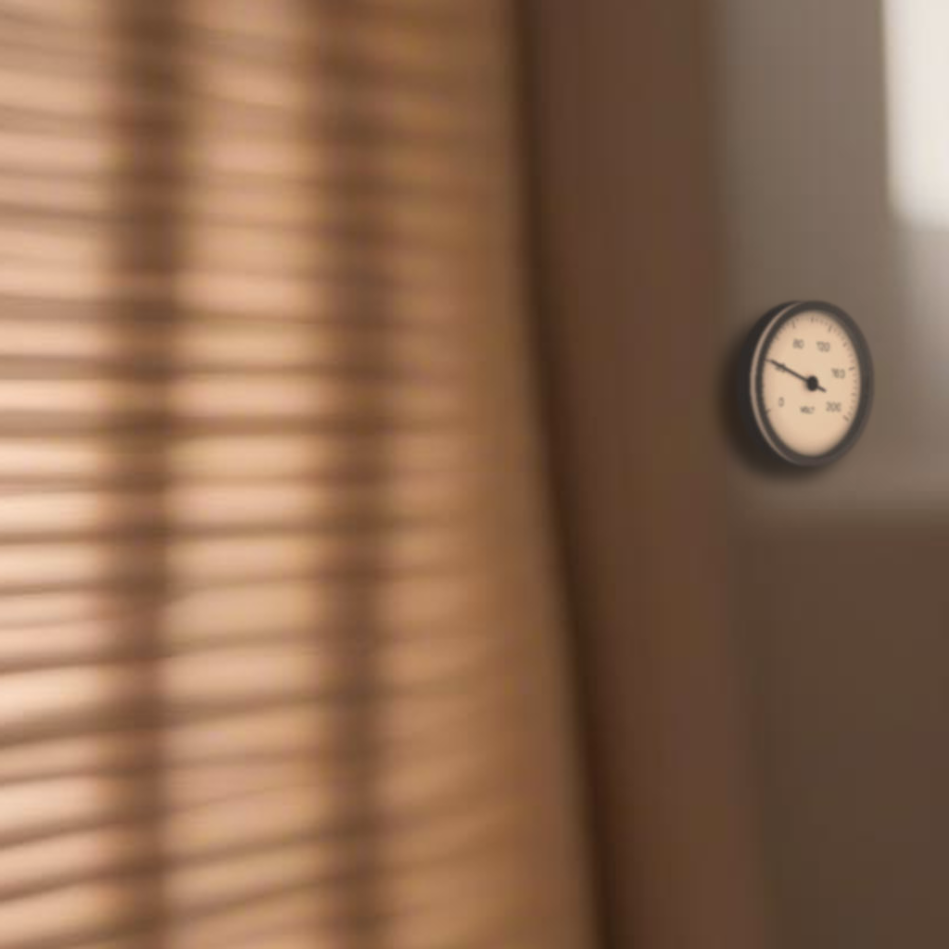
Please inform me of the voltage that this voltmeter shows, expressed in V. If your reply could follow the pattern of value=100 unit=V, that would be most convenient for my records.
value=40 unit=V
